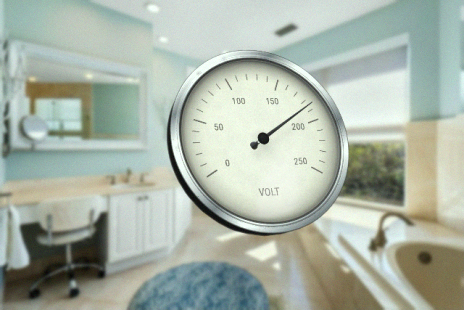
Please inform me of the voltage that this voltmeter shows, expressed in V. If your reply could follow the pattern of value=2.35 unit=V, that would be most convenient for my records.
value=185 unit=V
